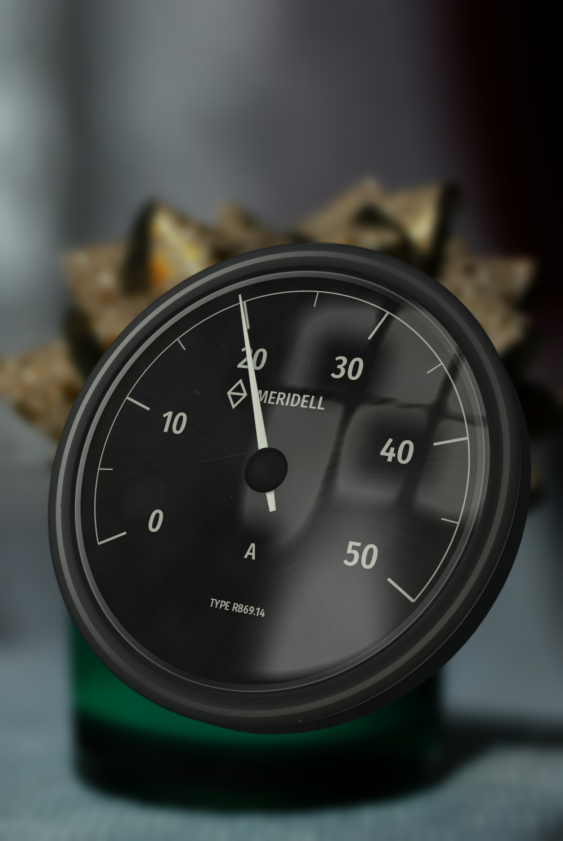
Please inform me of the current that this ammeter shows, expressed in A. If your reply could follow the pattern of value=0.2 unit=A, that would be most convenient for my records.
value=20 unit=A
